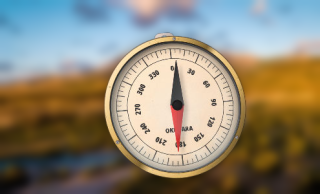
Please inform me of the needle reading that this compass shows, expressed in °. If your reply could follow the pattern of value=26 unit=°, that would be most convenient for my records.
value=185 unit=°
